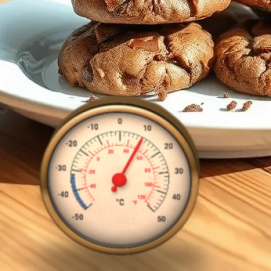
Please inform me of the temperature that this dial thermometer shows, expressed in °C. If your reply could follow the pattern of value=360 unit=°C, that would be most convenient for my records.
value=10 unit=°C
